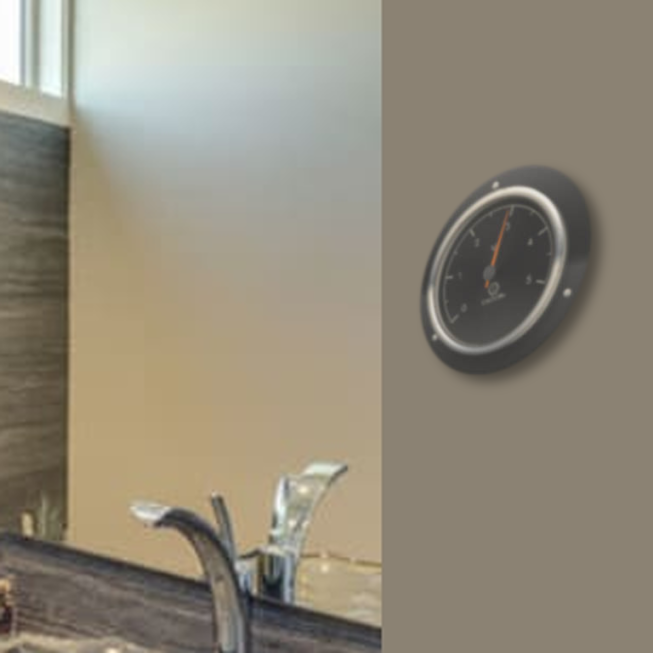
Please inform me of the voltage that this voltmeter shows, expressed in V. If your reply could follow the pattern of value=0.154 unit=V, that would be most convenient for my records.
value=3 unit=V
